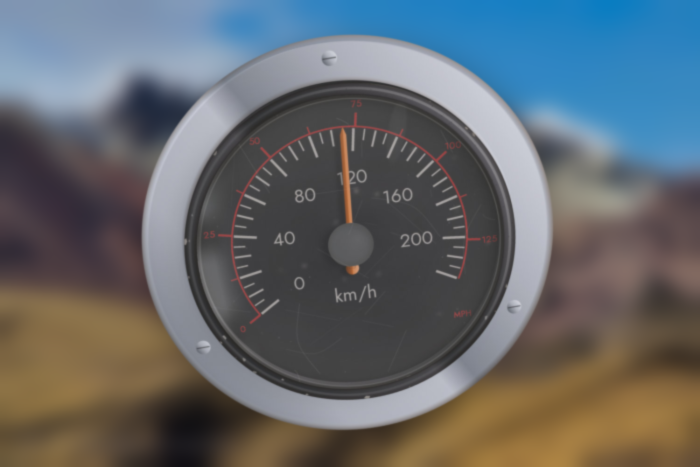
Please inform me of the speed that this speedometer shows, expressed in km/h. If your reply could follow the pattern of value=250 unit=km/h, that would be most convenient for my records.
value=115 unit=km/h
